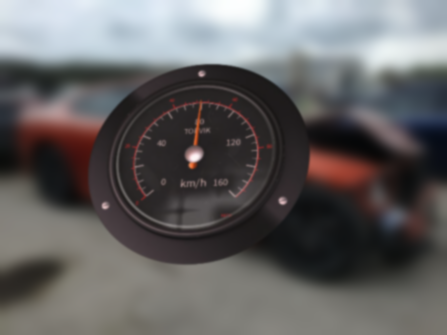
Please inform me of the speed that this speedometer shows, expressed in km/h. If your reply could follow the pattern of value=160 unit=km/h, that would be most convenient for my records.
value=80 unit=km/h
